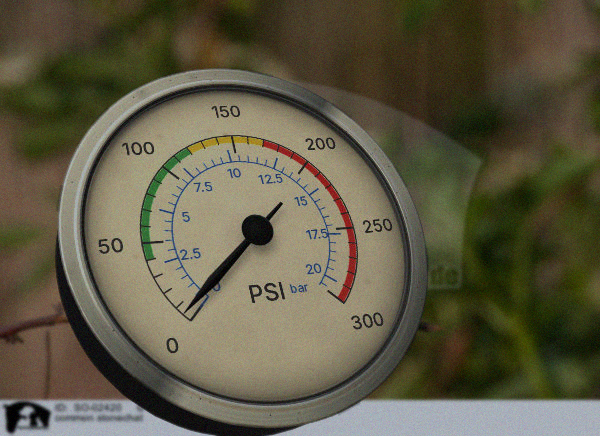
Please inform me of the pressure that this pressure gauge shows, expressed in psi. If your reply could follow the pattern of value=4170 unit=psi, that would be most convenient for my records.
value=5 unit=psi
